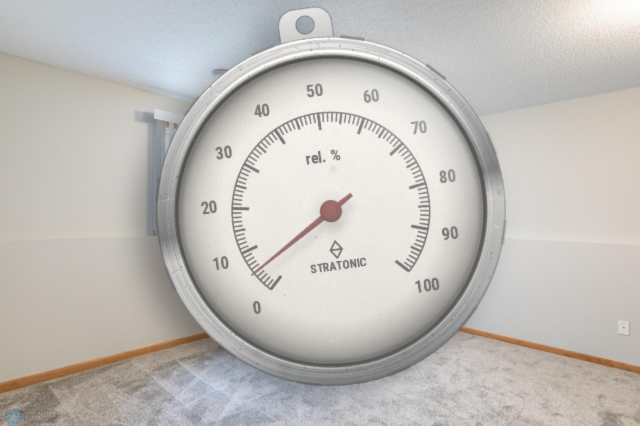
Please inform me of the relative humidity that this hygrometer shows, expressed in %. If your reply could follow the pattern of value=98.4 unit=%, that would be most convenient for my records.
value=5 unit=%
